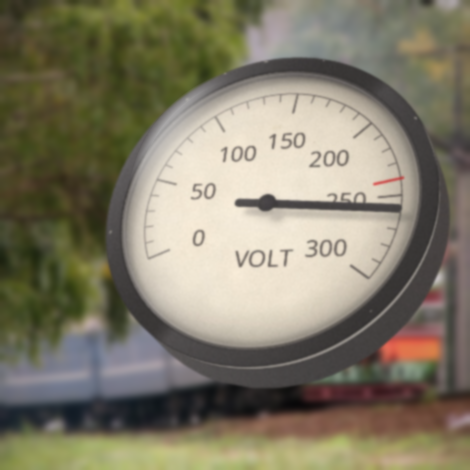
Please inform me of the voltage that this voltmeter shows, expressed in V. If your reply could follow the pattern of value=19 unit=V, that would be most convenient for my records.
value=260 unit=V
